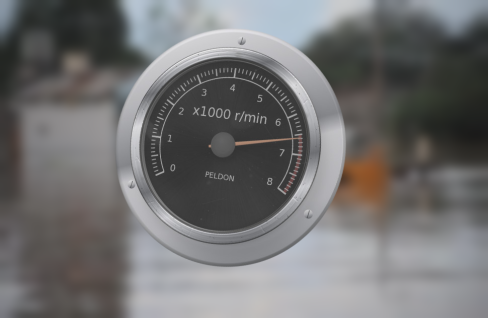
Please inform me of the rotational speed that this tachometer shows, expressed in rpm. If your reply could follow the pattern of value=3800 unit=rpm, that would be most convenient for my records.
value=6600 unit=rpm
